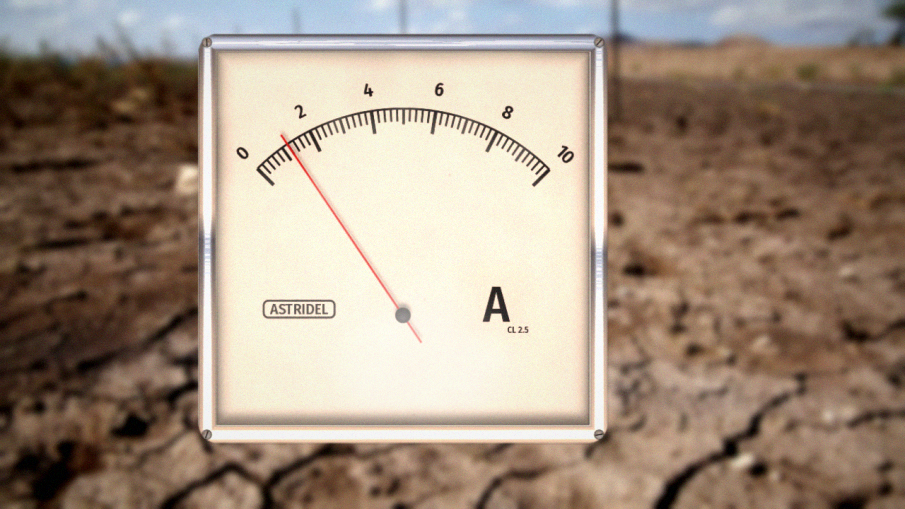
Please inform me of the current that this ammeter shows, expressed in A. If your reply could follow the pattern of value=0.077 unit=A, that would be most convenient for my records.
value=1.2 unit=A
